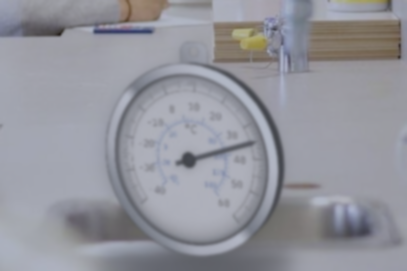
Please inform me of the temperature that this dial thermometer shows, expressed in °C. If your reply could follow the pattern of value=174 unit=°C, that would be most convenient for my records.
value=35 unit=°C
